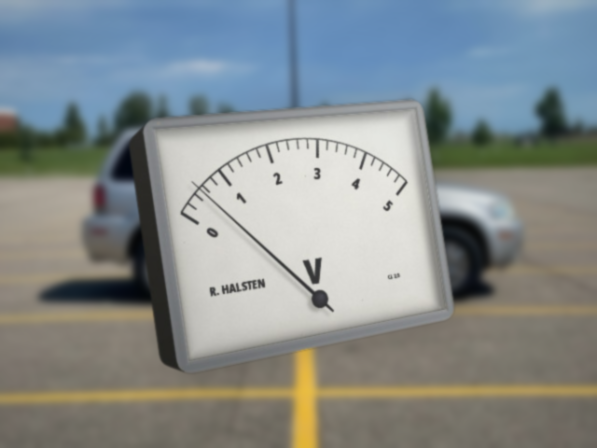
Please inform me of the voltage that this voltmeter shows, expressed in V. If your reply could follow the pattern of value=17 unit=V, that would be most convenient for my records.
value=0.5 unit=V
